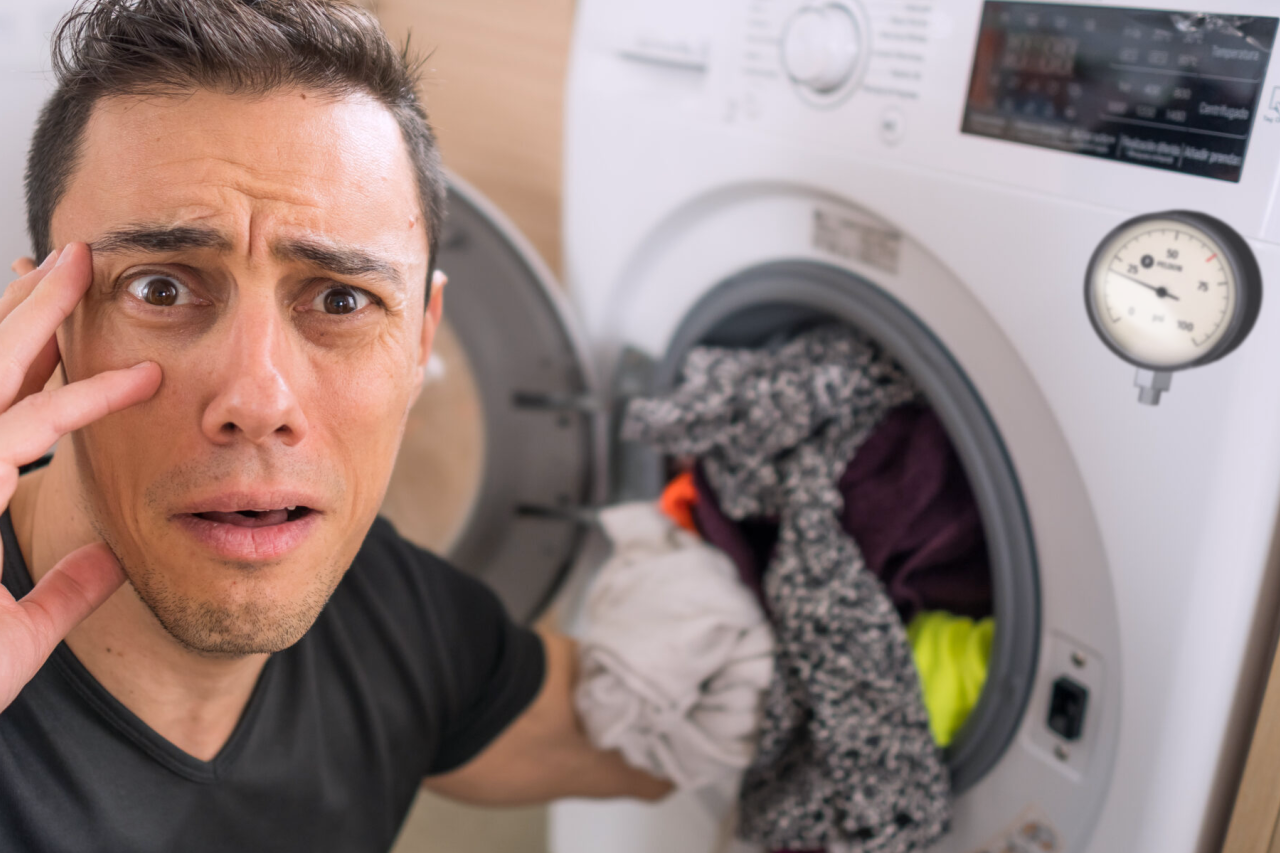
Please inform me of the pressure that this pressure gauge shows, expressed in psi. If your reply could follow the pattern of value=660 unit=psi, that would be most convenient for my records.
value=20 unit=psi
